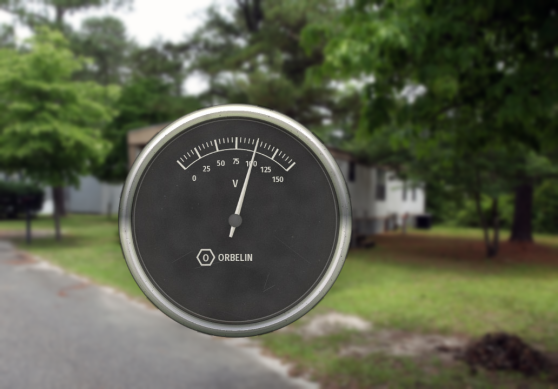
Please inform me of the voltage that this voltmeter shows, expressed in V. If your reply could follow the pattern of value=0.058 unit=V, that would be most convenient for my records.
value=100 unit=V
